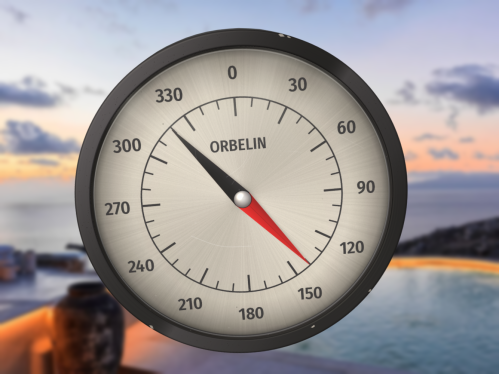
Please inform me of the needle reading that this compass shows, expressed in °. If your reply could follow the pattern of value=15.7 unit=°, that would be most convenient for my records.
value=140 unit=°
